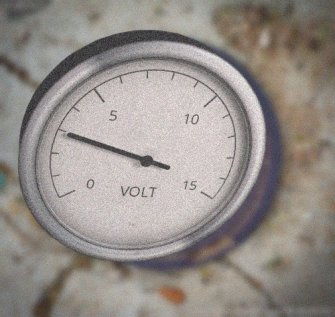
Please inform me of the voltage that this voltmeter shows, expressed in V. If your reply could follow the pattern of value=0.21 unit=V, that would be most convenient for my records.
value=3 unit=V
